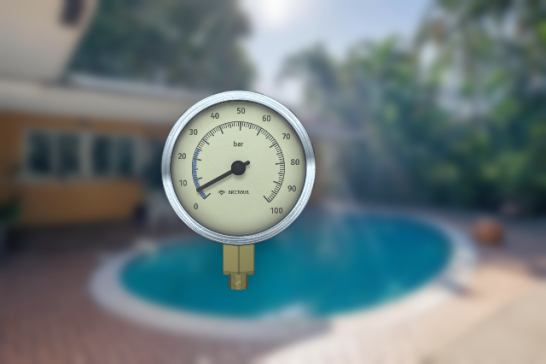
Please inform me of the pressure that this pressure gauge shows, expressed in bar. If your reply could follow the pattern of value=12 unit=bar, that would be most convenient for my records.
value=5 unit=bar
